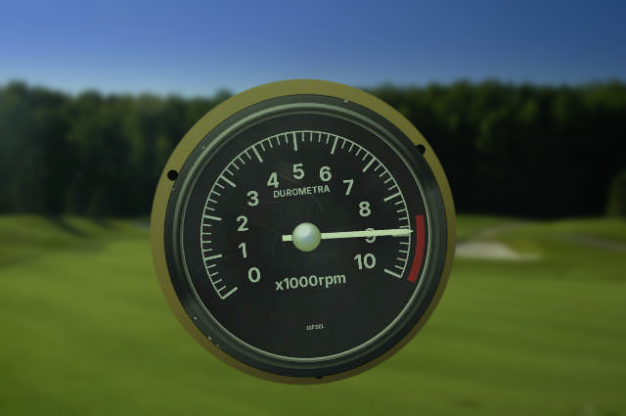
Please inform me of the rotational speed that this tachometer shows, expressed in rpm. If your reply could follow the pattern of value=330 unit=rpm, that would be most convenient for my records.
value=8900 unit=rpm
